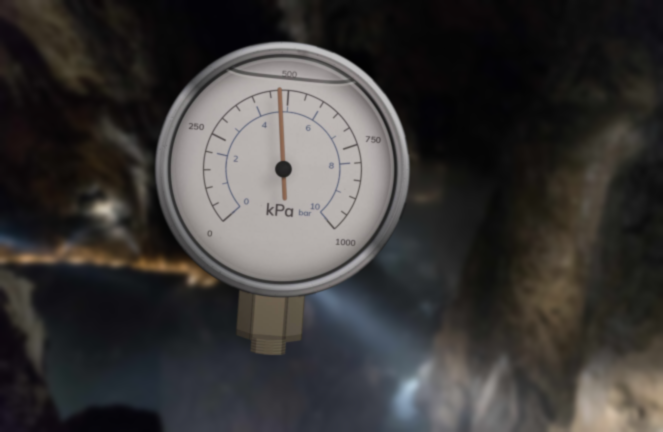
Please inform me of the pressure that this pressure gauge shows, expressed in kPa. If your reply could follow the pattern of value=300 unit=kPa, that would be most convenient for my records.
value=475 unit=kPa
